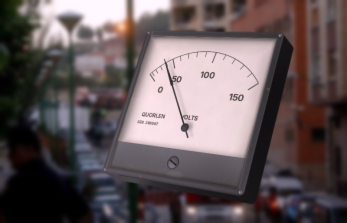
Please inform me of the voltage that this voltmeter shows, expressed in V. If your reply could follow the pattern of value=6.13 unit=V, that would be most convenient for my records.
value=40 unit=V
